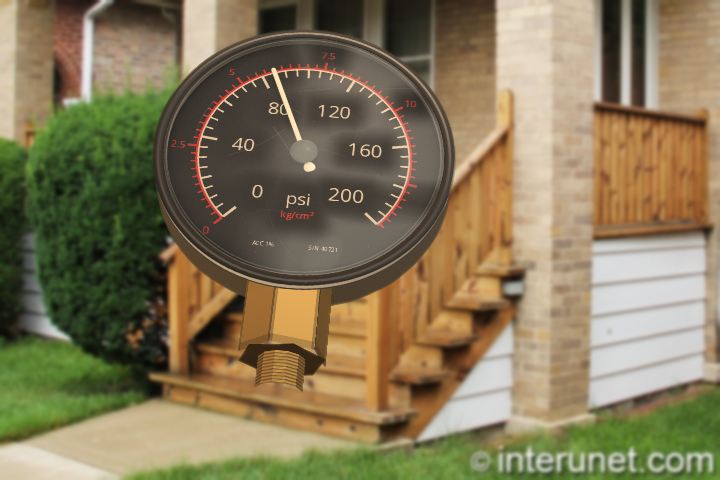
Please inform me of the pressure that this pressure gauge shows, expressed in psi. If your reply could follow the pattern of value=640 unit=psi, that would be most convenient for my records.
value=85 unit=psi
